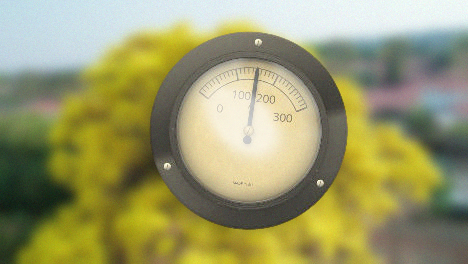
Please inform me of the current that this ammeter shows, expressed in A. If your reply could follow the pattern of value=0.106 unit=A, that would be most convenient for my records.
value=150 unit=A
